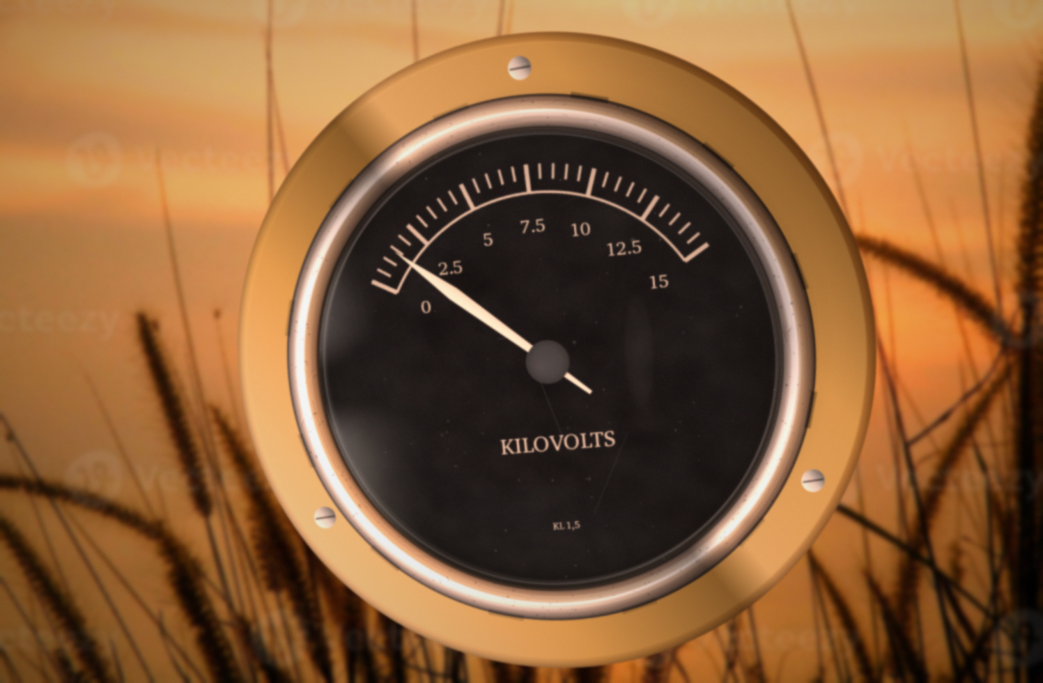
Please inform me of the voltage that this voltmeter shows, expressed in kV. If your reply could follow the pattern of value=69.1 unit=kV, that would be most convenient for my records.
value=1.5 unit=kV
